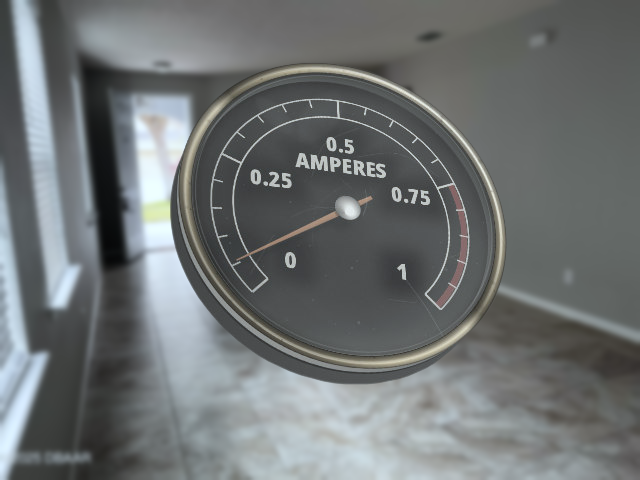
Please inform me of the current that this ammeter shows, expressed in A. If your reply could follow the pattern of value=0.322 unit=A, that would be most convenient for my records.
value=0.05 unit=A
